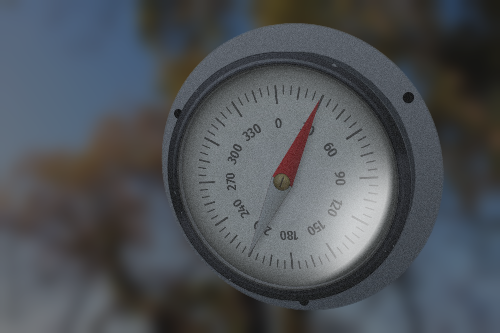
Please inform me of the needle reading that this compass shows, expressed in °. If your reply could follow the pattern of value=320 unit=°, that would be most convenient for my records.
value=30 unit=°
